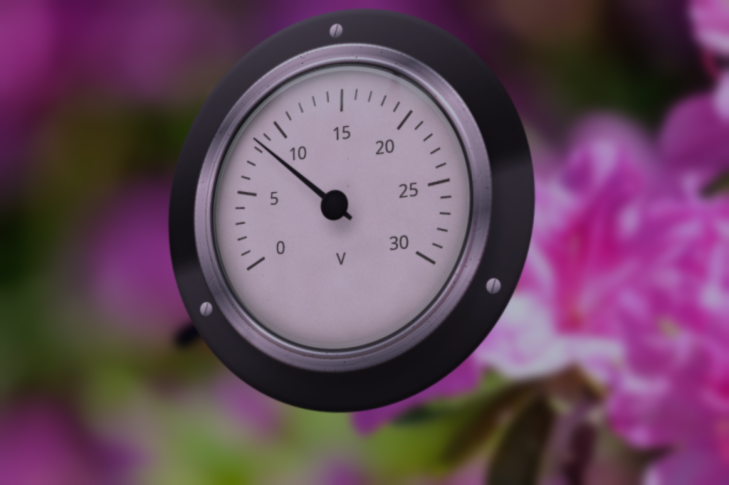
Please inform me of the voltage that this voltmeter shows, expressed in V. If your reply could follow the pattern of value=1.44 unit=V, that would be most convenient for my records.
value=8.5 unit=V
